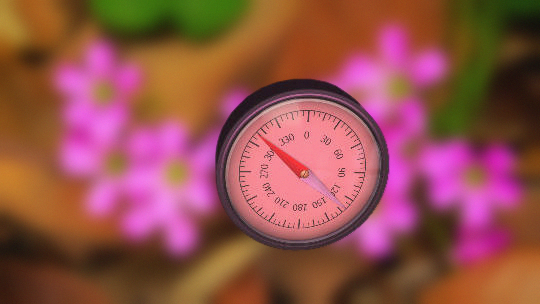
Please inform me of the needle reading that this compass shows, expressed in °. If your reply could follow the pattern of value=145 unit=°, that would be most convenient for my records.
value=310 unit=°
